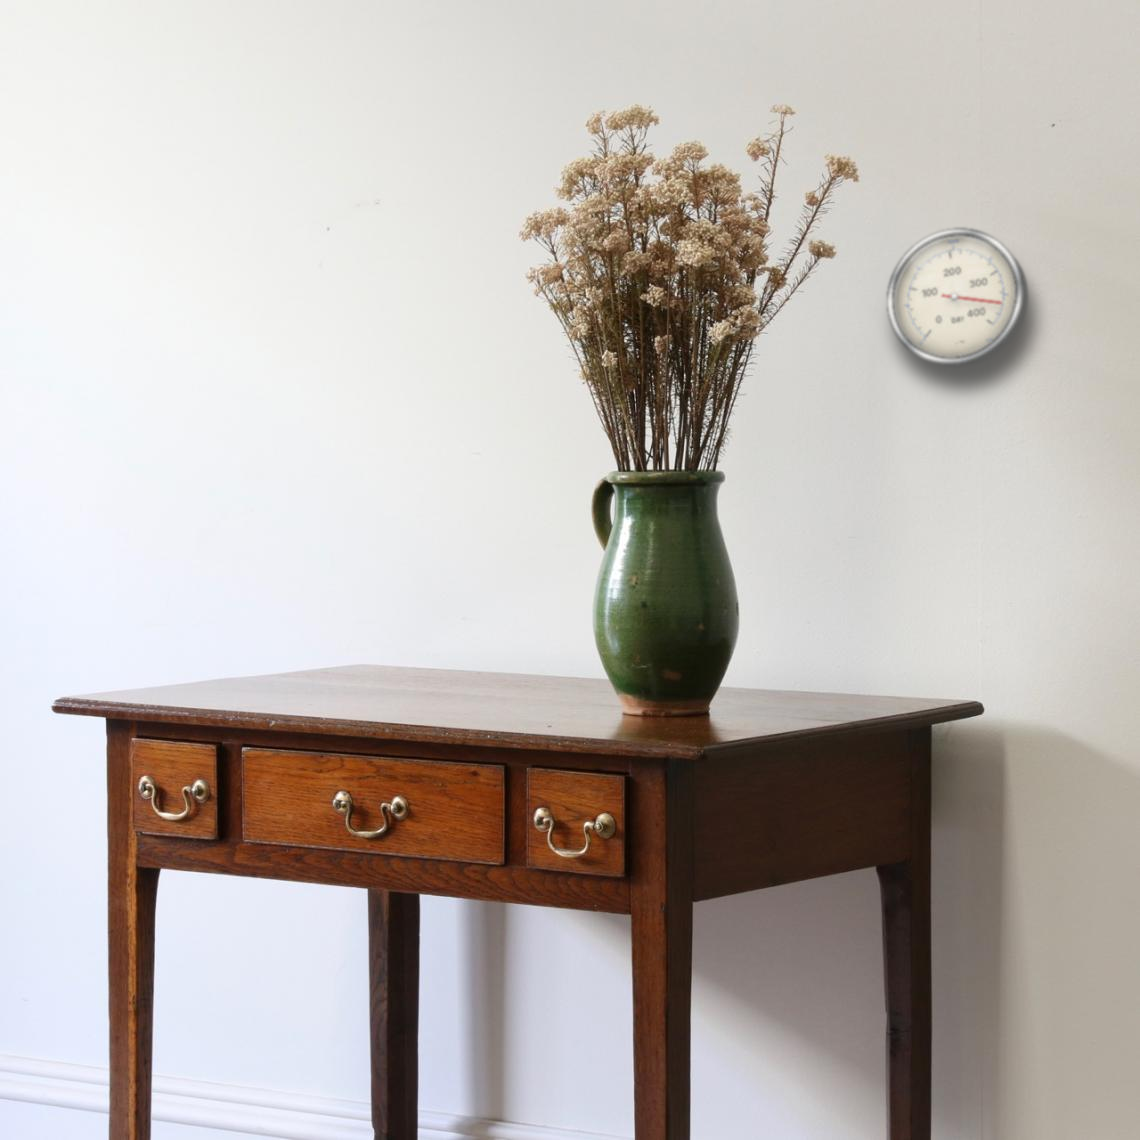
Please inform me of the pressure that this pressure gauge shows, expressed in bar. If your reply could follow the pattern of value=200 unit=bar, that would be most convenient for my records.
value=360 unit=bar
